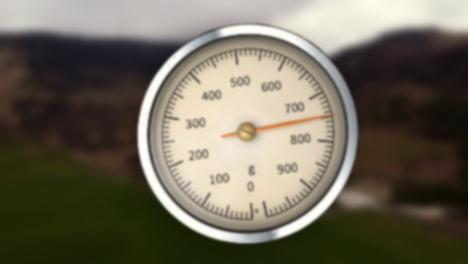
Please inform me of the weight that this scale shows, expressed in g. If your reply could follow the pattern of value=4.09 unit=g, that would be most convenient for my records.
value=750 unit=g
